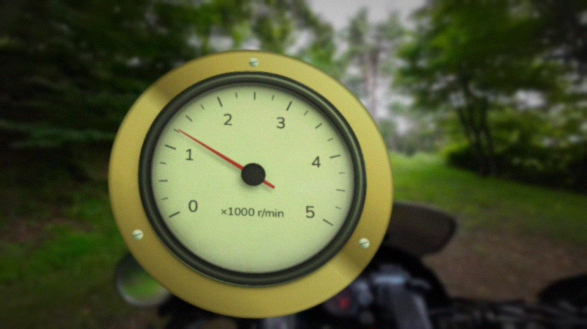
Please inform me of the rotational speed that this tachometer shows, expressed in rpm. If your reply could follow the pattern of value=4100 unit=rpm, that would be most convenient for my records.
value=1250 unit=rpm
